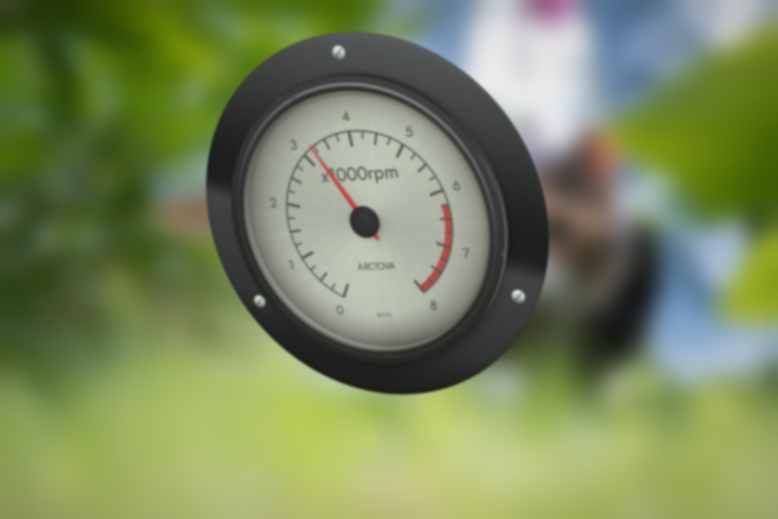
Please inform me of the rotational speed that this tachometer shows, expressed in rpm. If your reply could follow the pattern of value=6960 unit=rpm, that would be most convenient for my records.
value=3250 unit=rpm
